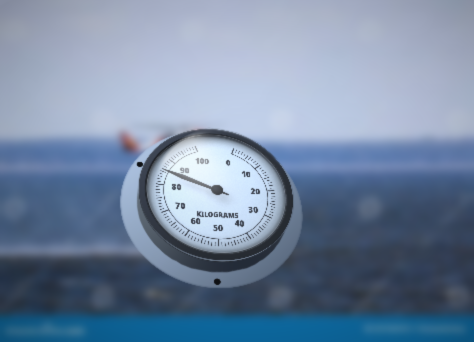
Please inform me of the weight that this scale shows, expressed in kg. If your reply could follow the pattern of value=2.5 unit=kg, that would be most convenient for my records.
value=85 unit=kg
